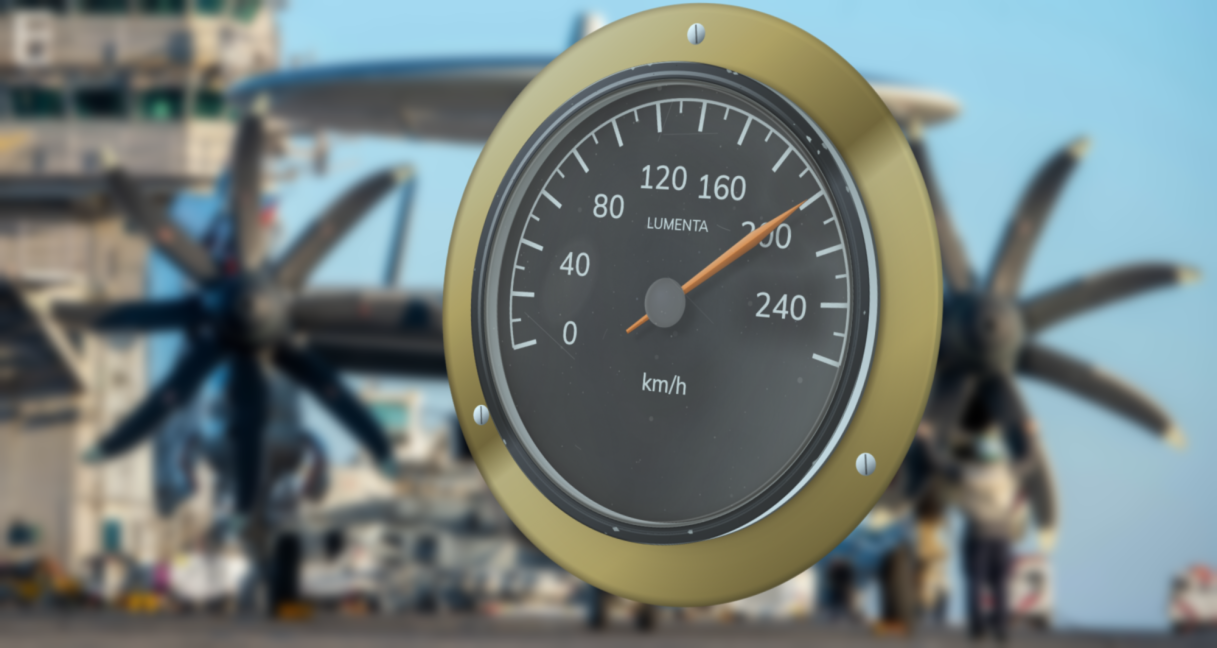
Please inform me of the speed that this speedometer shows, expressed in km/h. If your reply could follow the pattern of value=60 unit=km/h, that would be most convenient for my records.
value=200 unit=km/h
